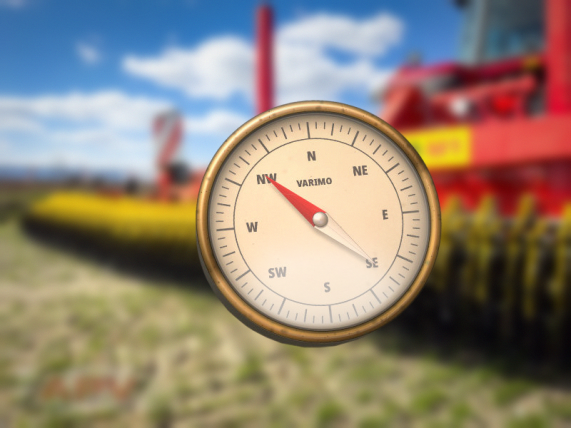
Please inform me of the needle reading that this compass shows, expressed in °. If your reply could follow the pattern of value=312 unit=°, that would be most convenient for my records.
value=315 unit=°
